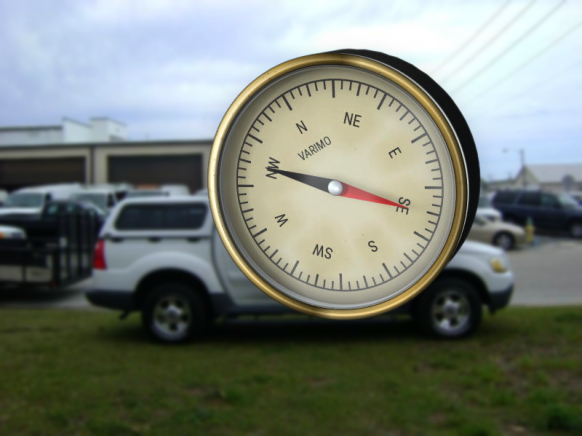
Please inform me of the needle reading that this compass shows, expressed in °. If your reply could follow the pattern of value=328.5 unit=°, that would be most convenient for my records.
value=135 unit=°
